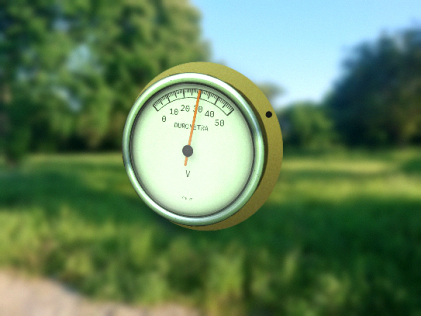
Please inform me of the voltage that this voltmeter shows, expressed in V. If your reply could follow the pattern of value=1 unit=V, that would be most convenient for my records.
value=30 unit=V
